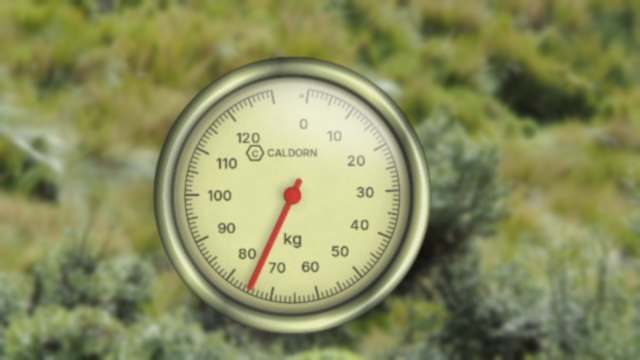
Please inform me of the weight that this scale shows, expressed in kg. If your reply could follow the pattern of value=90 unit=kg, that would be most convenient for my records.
value=75 unit=kg
